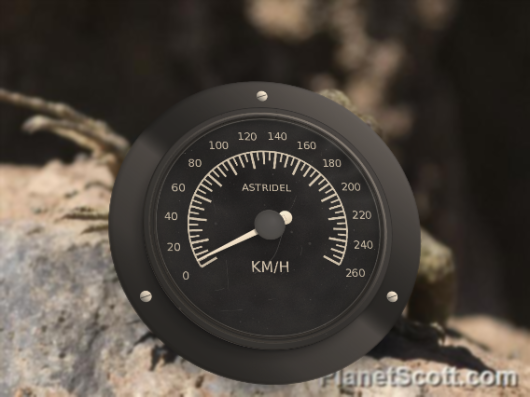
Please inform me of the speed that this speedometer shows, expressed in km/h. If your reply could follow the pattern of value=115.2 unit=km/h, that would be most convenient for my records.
value=5 unit=km/h
